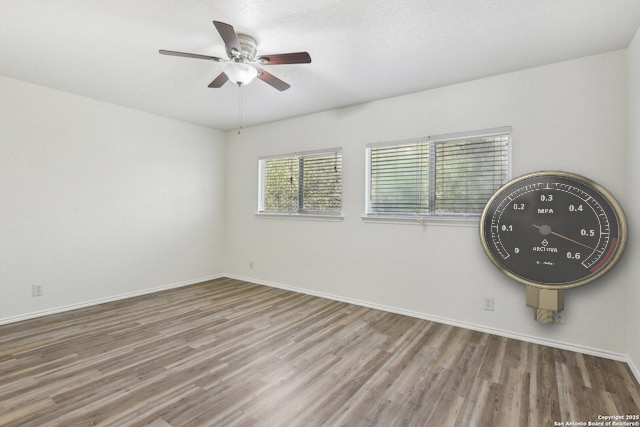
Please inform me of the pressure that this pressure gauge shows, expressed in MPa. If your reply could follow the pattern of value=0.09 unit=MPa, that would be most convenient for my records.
value=0.55 unit=MPa
